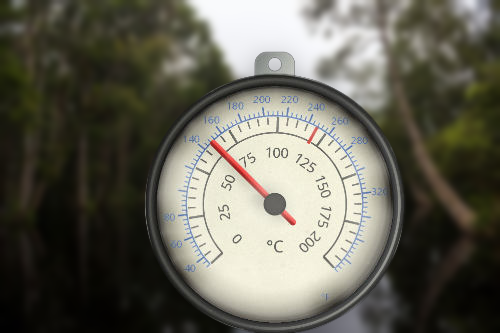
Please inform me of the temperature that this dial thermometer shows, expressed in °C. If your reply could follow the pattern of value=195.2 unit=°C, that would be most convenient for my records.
value=65 unit=°C
